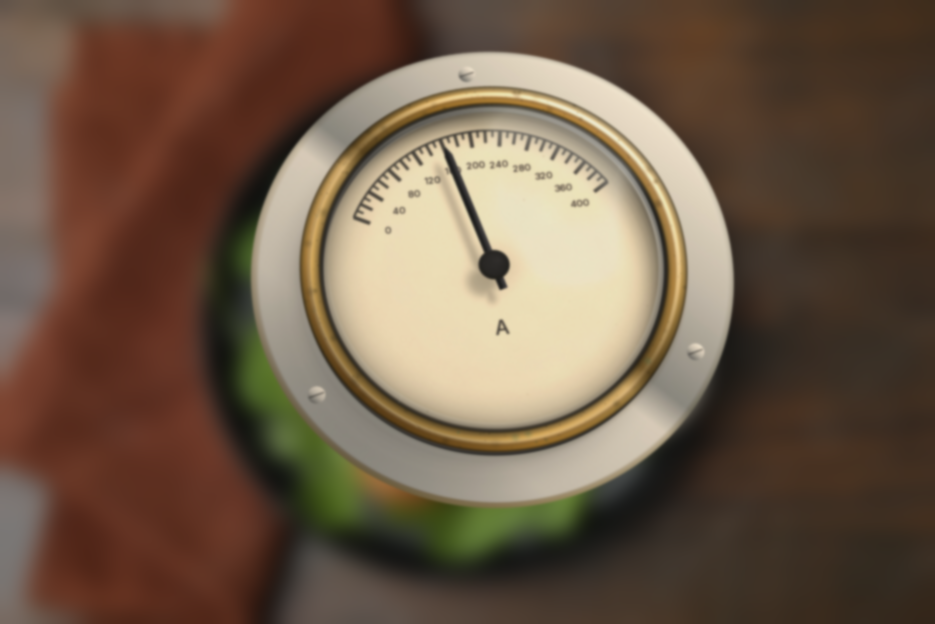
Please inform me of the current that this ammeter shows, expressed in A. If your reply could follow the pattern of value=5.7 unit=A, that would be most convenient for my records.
value=160 unit=A
